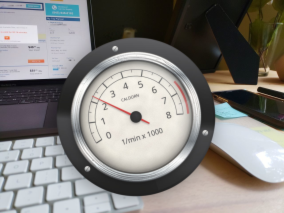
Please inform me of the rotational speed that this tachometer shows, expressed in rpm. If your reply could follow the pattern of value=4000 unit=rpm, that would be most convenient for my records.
value=2250 unit=rpm
